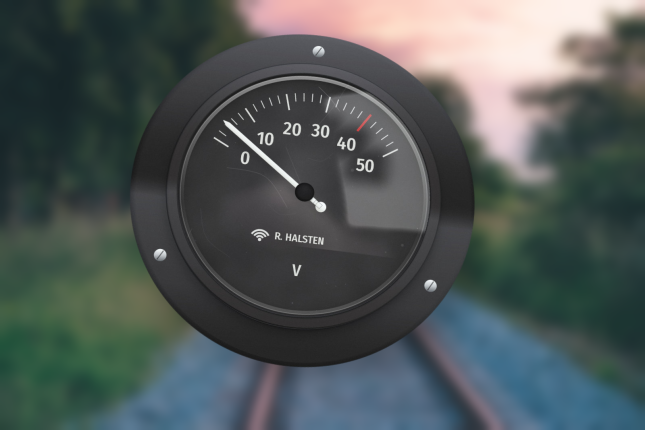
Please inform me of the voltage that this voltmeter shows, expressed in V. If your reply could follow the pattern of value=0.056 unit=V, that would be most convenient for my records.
value=4 unit=V
